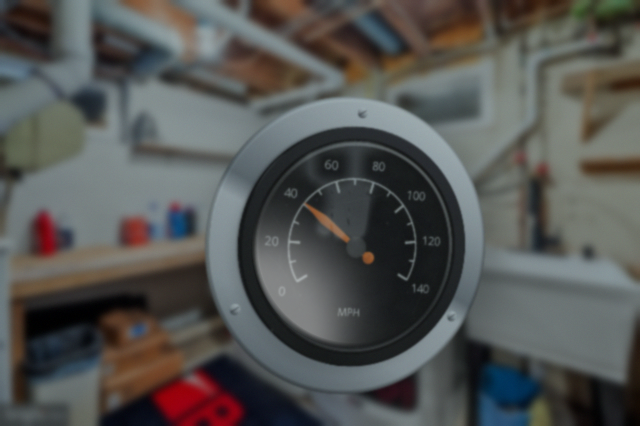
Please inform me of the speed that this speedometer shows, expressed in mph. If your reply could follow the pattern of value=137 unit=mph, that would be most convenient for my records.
value=40 unit=mph
